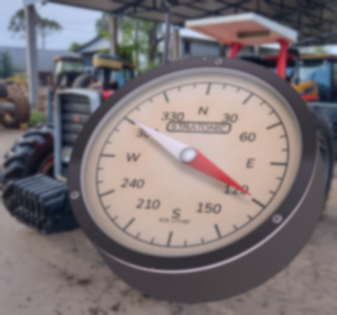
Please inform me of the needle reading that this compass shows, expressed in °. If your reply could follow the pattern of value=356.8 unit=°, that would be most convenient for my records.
value=120 unit=°
